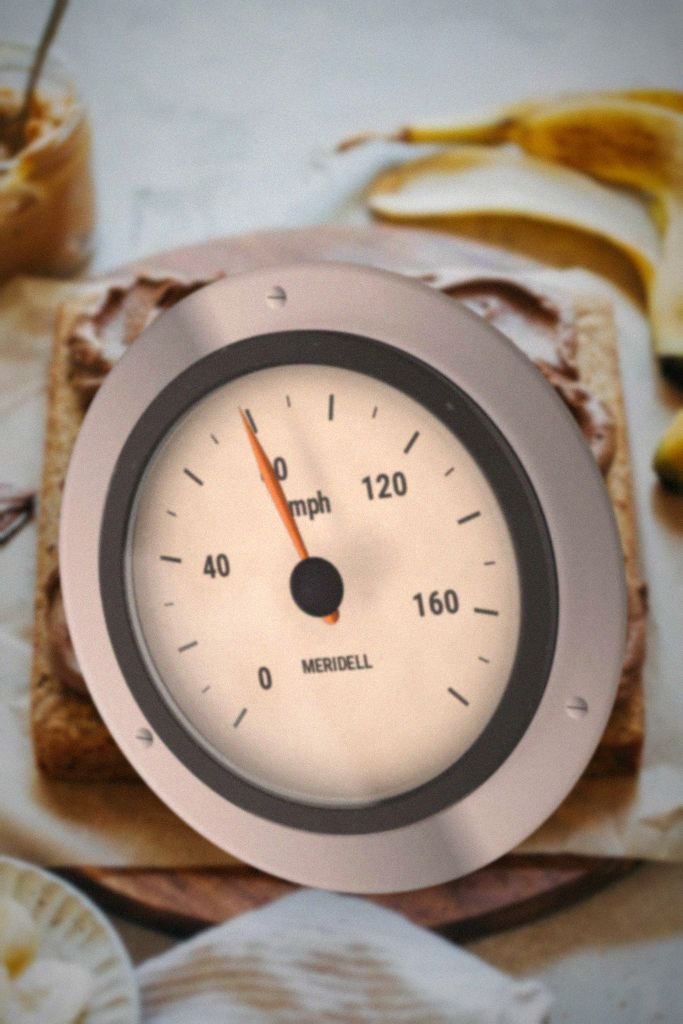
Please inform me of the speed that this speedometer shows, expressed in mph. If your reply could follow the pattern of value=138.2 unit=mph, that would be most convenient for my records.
value=80 unit=mph
